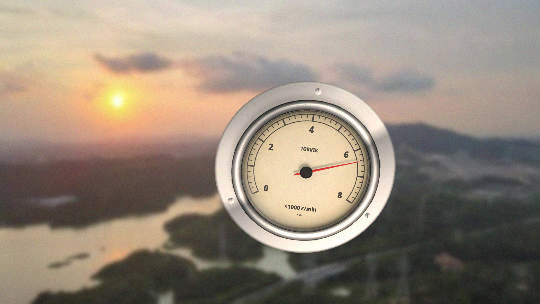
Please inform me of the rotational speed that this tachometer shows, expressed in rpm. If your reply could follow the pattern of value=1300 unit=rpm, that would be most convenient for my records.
value=6400 unit=rpm
